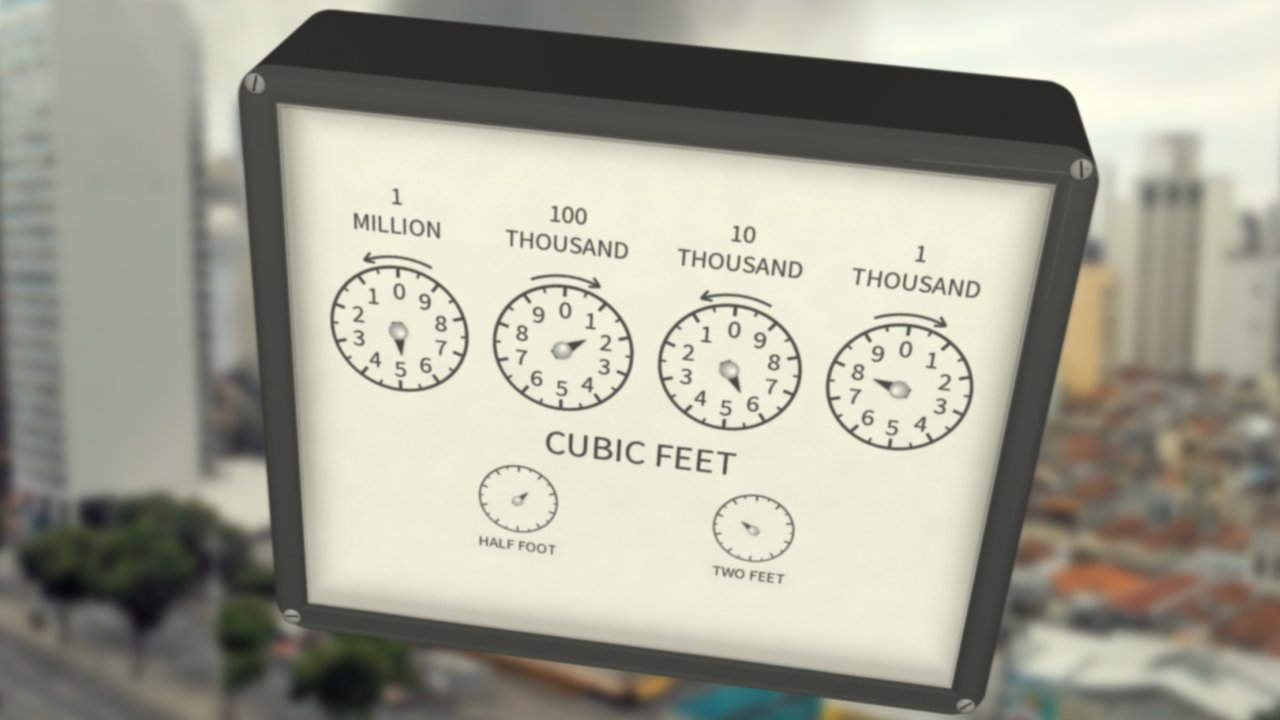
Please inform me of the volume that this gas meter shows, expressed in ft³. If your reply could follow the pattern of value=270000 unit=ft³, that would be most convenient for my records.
value=515800 unit=ft³
